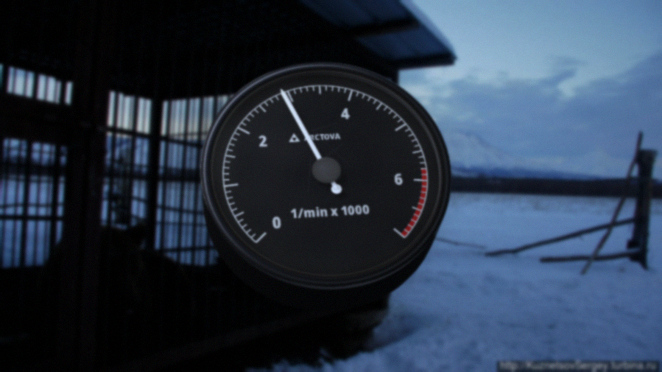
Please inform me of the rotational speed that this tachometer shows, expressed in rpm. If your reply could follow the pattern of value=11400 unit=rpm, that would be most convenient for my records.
value=2900 unit=rpm
